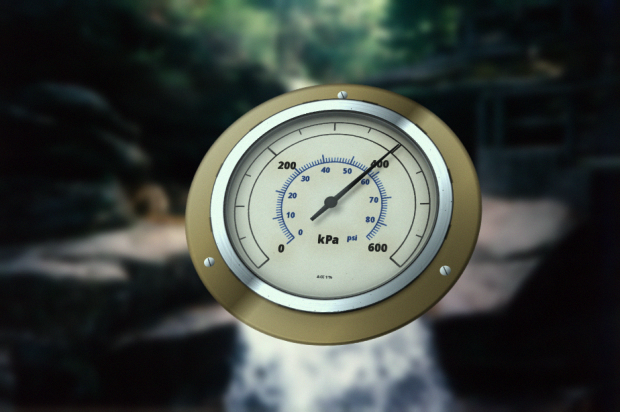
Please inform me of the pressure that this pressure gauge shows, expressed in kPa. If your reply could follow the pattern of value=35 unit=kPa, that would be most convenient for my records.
value=400 unit=kPa
